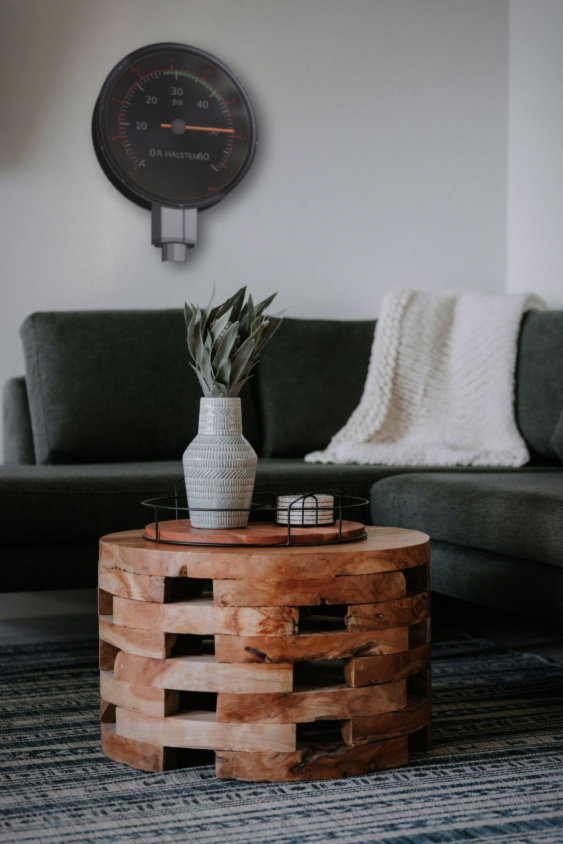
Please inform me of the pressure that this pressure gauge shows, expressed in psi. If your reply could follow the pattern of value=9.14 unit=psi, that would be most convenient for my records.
value=50 unit=psi
